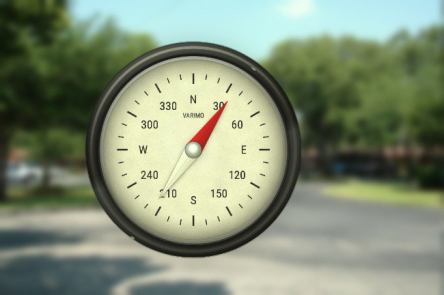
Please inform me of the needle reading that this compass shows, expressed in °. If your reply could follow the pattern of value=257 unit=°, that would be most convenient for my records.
value=35 unit=°
